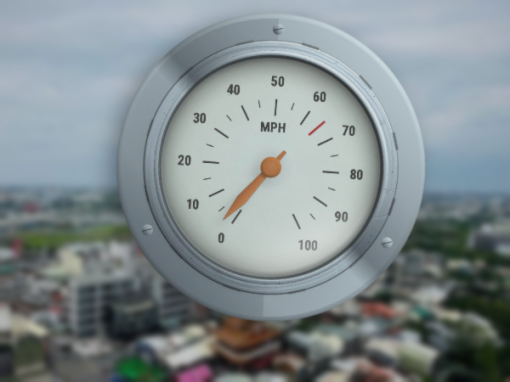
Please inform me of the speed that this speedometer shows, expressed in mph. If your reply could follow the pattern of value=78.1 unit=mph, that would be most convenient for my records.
value=2.5 unit=mph
